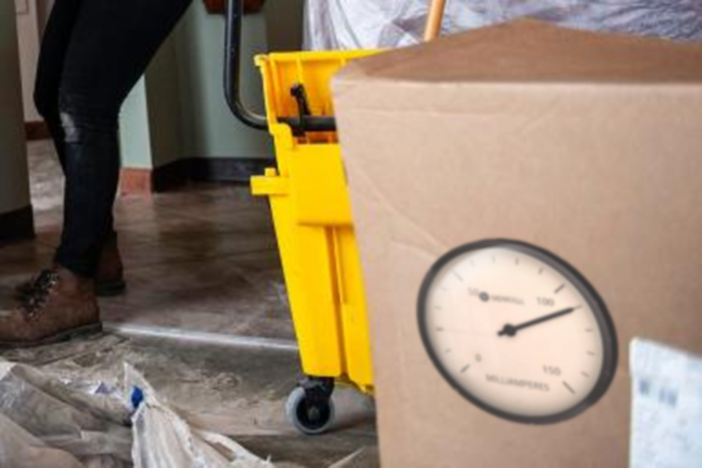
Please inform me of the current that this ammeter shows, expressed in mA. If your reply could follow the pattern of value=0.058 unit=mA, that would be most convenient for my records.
value=110 unit=mA
